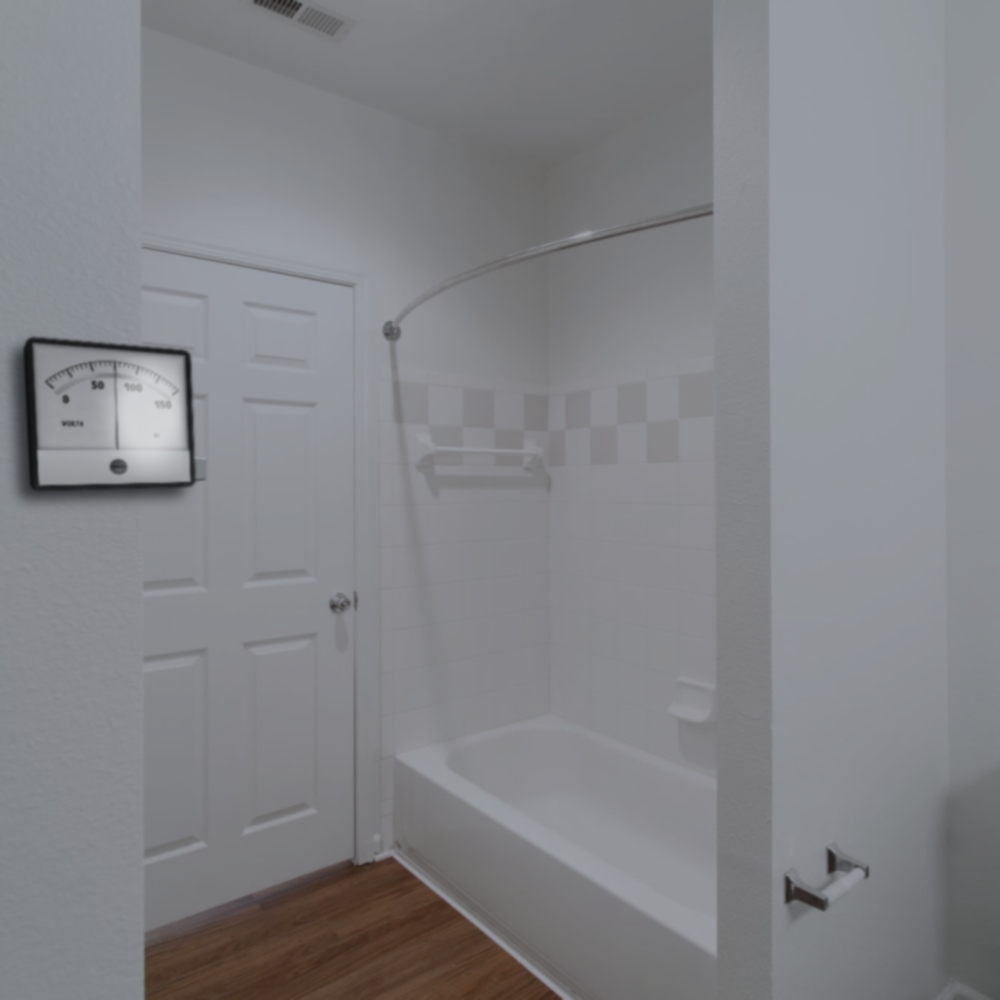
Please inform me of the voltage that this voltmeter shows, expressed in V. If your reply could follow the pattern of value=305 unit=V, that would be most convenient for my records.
value=75 unit=V
